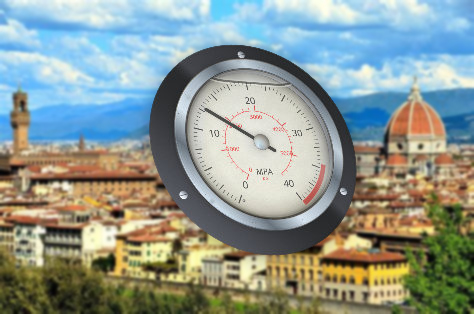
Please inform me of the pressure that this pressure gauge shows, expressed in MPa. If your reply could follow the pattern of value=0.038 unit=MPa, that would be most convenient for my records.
value=12.5 unit=MPa
